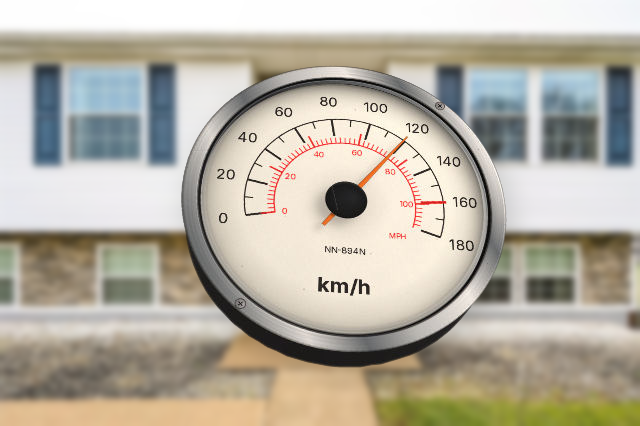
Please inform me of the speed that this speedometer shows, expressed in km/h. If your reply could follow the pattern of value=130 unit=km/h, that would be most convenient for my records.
value=120 unit=km/h
